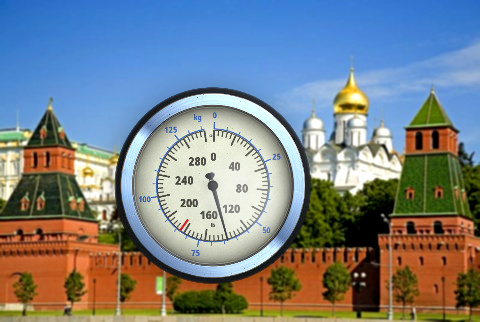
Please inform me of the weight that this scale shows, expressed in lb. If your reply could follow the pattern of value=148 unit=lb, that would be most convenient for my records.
value=140 unit=lb
